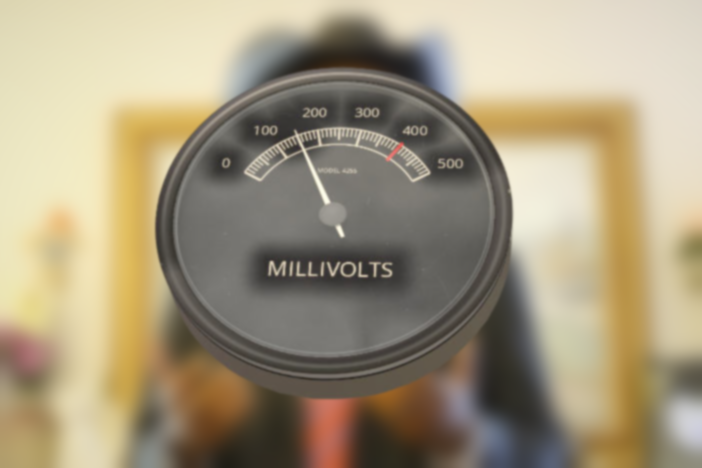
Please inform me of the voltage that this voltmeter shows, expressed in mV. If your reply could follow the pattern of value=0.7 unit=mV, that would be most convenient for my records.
value=150 unit=mV
